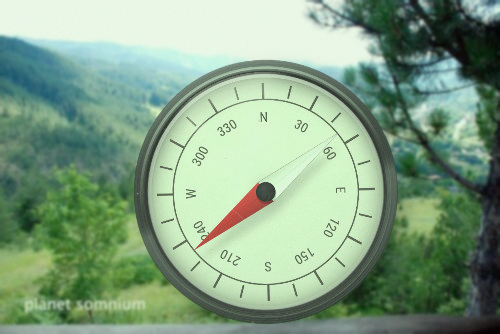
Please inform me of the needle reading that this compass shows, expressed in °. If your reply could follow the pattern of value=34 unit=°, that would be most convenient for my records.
value=232.5 unit=°
